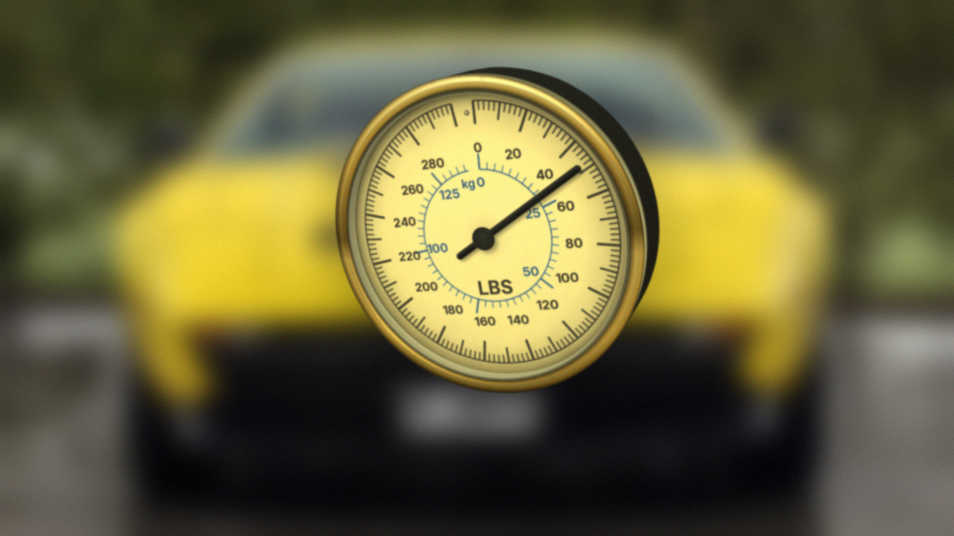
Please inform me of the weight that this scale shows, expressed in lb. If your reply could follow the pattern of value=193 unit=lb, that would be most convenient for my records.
value=48 unit=lb
